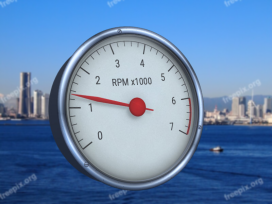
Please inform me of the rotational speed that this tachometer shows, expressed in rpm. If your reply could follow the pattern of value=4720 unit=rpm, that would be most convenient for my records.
value=1300 unit=rpm
